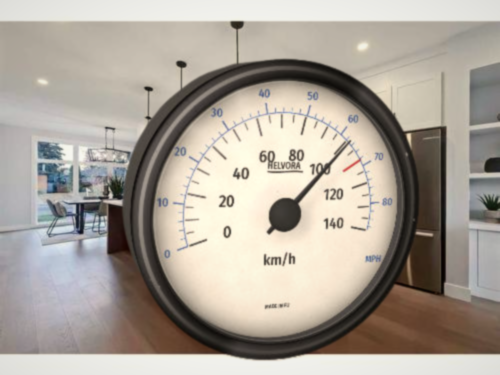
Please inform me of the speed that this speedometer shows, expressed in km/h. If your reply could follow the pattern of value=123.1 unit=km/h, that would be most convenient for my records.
value=100 unit=km/h
